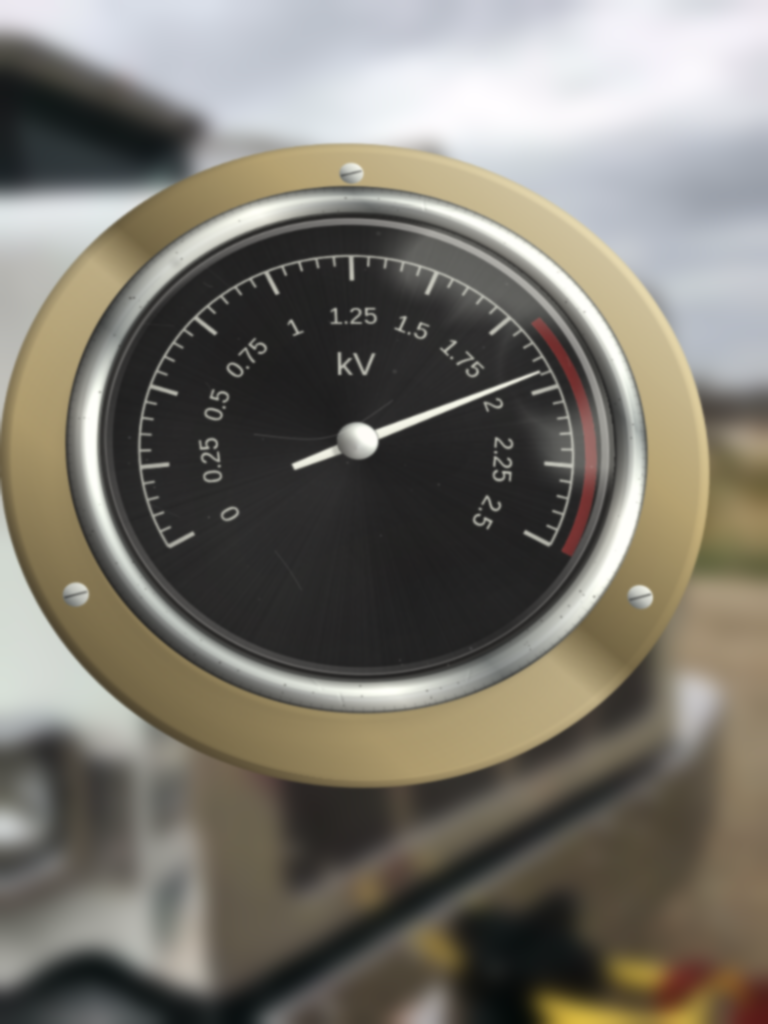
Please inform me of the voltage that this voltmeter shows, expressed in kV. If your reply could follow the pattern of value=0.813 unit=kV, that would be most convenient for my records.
value=1.95 unit=kV
